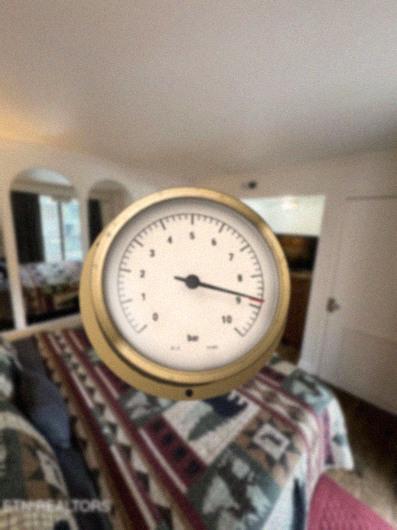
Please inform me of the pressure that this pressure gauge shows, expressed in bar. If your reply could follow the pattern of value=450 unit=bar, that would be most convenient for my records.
value=8.8 unit=bar
